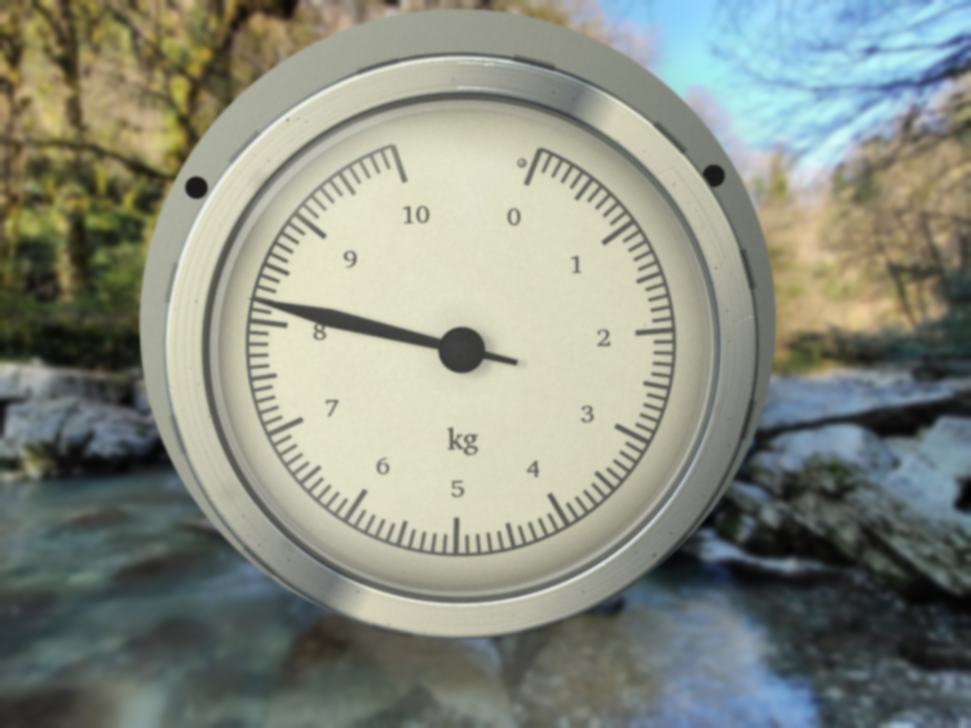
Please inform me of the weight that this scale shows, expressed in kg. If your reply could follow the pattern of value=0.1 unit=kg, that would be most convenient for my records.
value=8.2 unit=kg
